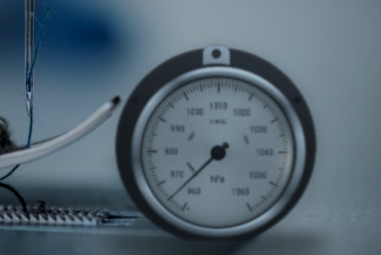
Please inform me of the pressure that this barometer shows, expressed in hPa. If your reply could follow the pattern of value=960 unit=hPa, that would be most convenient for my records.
value=965 unit=hPa
